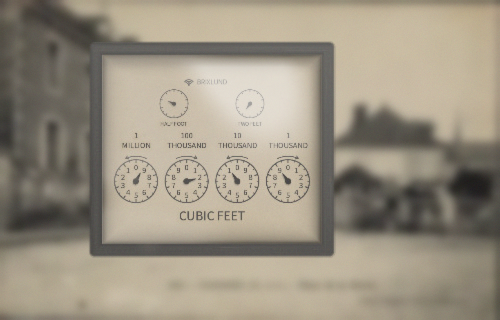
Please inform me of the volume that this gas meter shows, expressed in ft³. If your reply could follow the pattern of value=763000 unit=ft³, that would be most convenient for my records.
value=920900 unit=ft³
